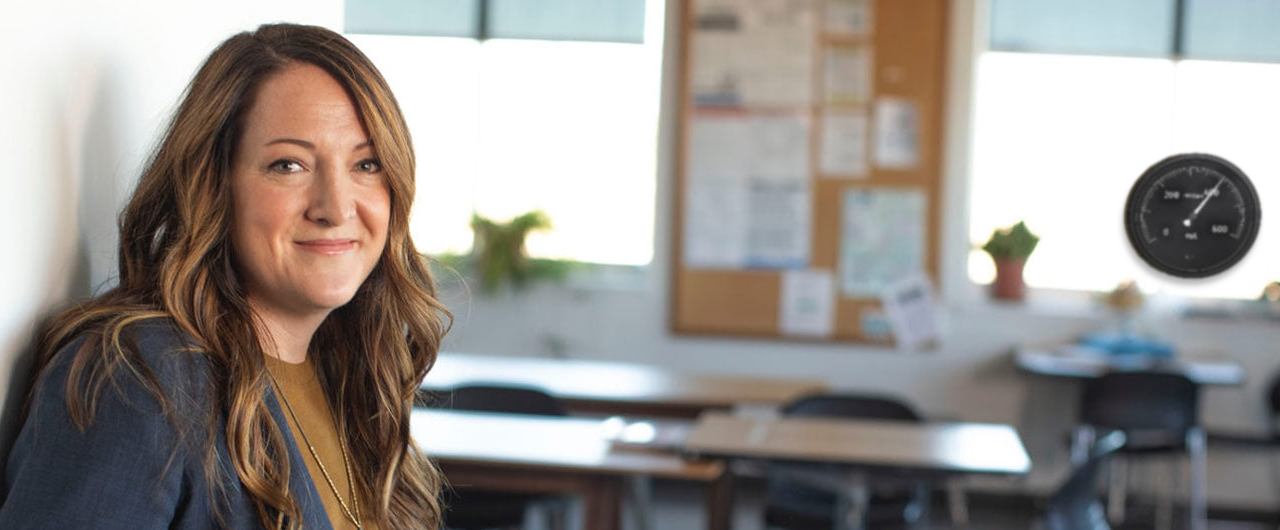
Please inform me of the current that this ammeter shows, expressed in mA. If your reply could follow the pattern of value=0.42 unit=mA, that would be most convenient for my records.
value=400 unit=mA
